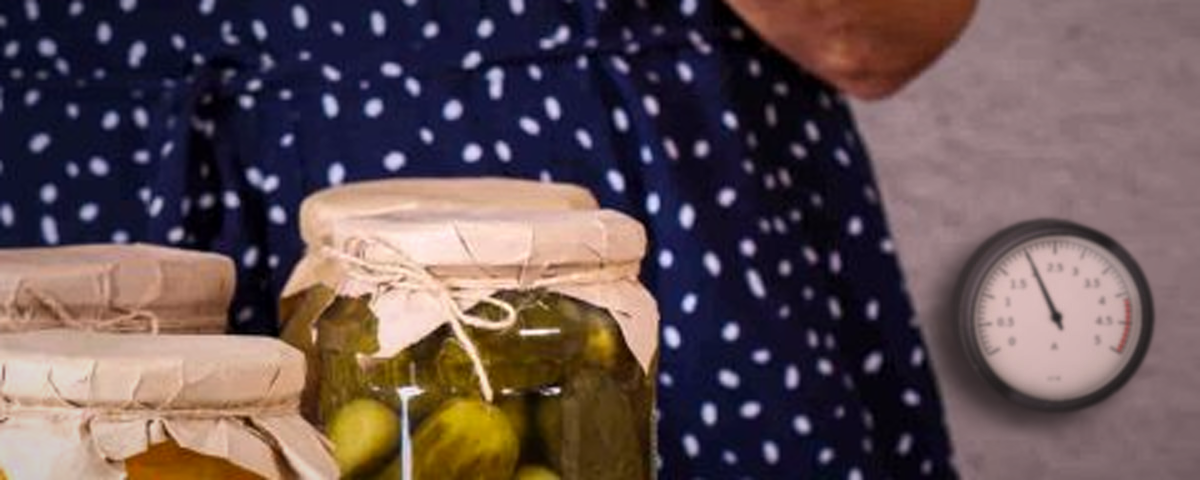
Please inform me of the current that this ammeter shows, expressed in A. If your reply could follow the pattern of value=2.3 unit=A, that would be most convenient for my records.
value=2 unit=A
